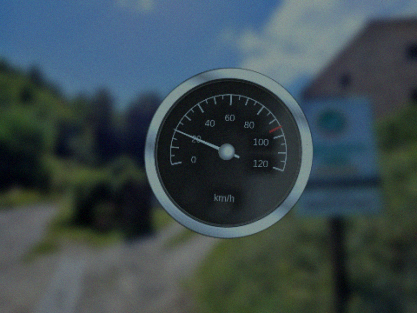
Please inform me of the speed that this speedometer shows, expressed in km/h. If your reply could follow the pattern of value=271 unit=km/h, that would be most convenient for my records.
value=20 unit=km/h
